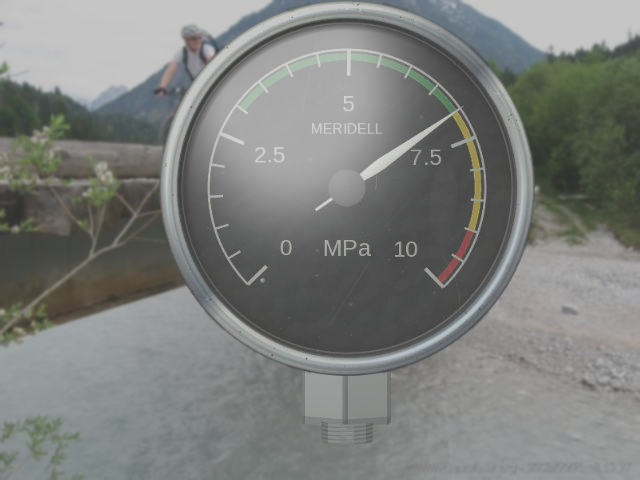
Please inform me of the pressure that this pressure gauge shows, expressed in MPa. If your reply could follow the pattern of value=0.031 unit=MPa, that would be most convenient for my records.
value=7 unit=MPa
